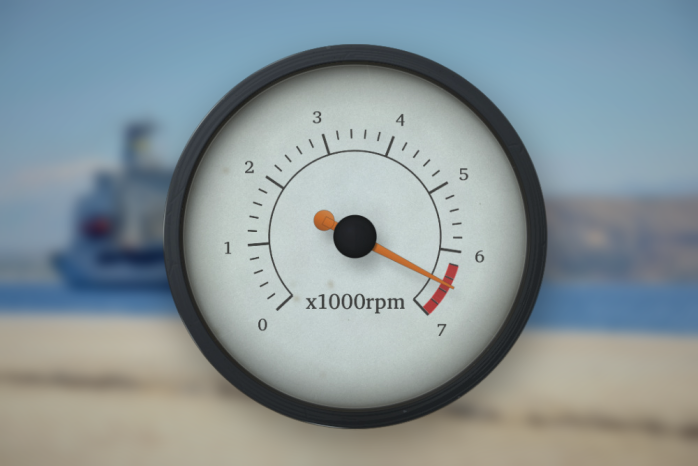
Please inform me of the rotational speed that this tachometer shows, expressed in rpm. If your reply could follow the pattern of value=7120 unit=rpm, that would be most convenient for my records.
value=6500 unit=rpm
